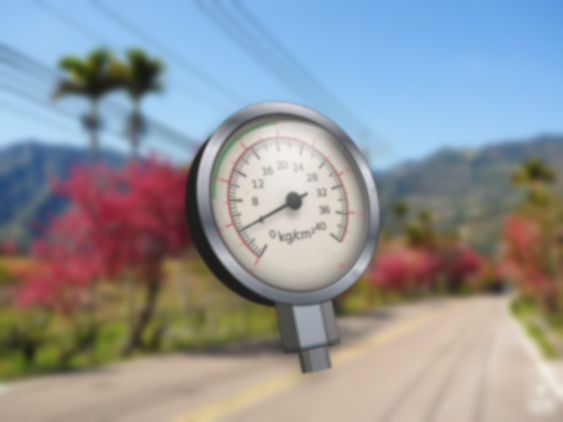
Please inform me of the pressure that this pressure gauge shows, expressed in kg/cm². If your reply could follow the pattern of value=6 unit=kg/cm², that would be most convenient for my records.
value=4 unit=kg/cm²
